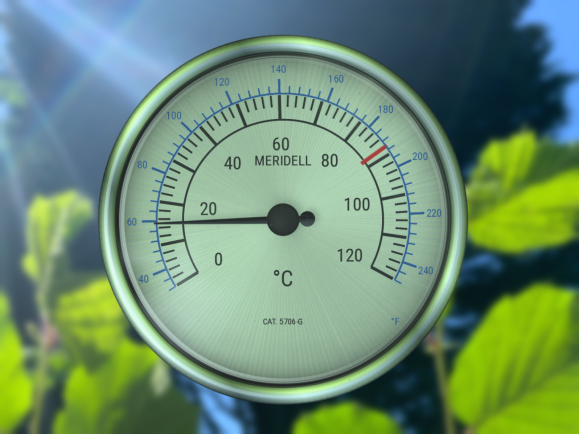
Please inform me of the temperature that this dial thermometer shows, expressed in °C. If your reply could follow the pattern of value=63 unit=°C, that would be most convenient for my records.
value=15 unit=°C
